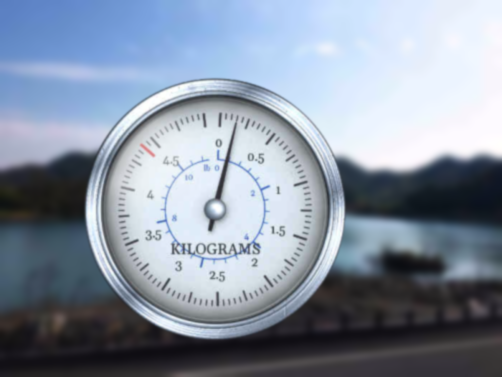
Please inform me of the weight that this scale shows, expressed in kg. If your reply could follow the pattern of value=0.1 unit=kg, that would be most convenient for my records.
value=0.15 unit=kg
